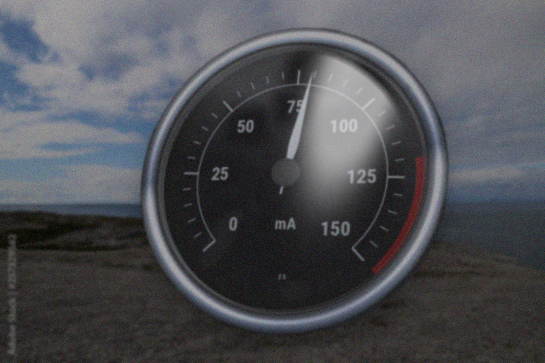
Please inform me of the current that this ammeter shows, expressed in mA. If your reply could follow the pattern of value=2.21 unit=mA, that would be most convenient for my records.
value=80 unit=mA
